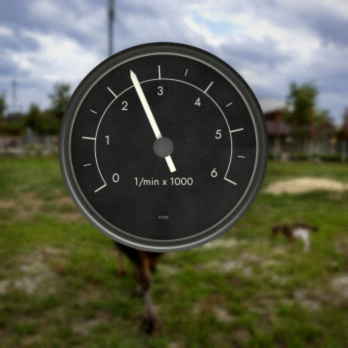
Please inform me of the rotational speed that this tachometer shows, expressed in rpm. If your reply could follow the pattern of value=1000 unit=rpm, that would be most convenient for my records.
value=2500 unit=rpm
